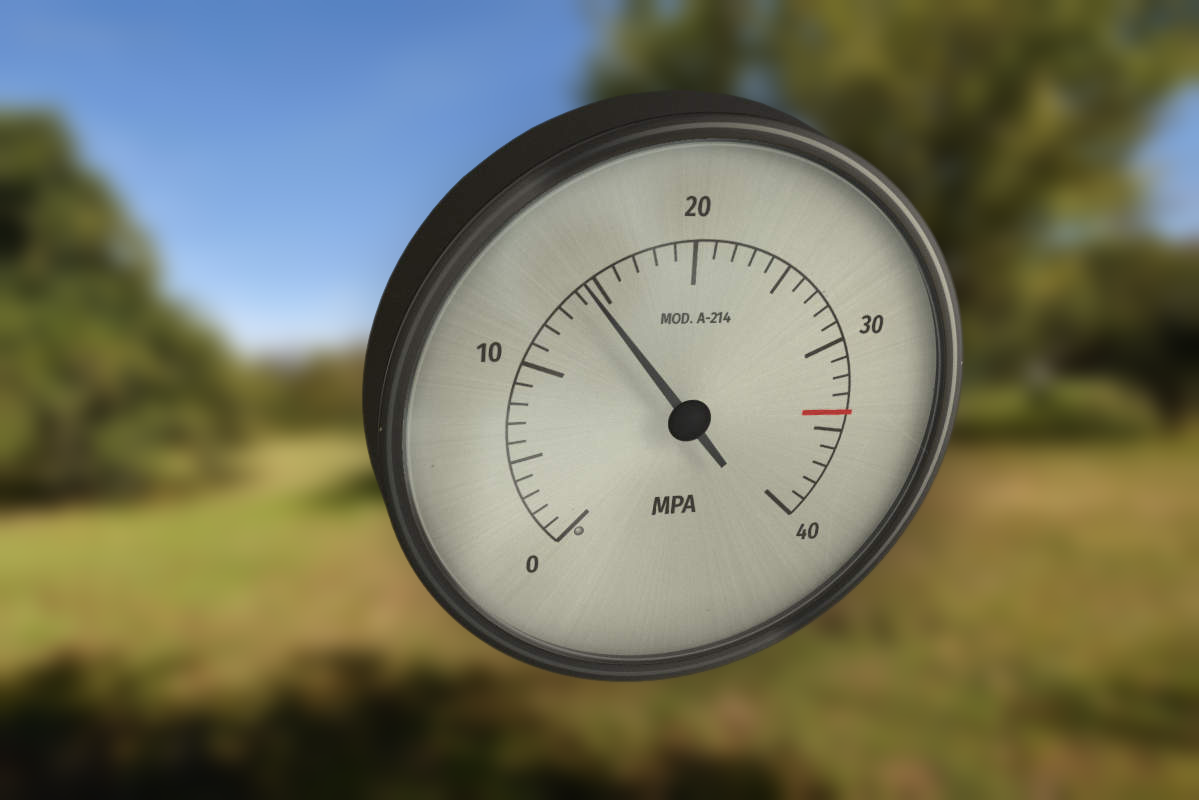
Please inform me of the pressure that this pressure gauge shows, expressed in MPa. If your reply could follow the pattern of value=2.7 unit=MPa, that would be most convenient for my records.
value=14.5 unit=MPa
